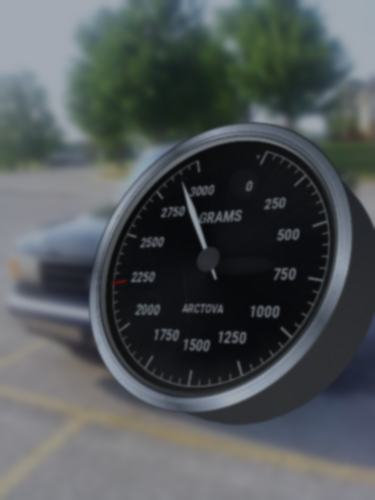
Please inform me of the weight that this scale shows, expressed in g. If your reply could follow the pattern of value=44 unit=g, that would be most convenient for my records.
value=2900 unit=g
